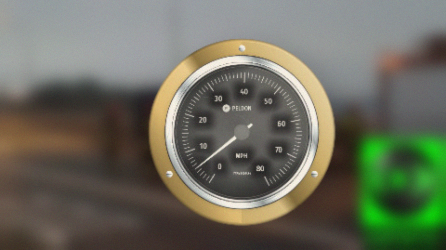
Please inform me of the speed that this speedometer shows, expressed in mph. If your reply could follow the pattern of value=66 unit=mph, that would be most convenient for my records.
value=5 unit=mph
